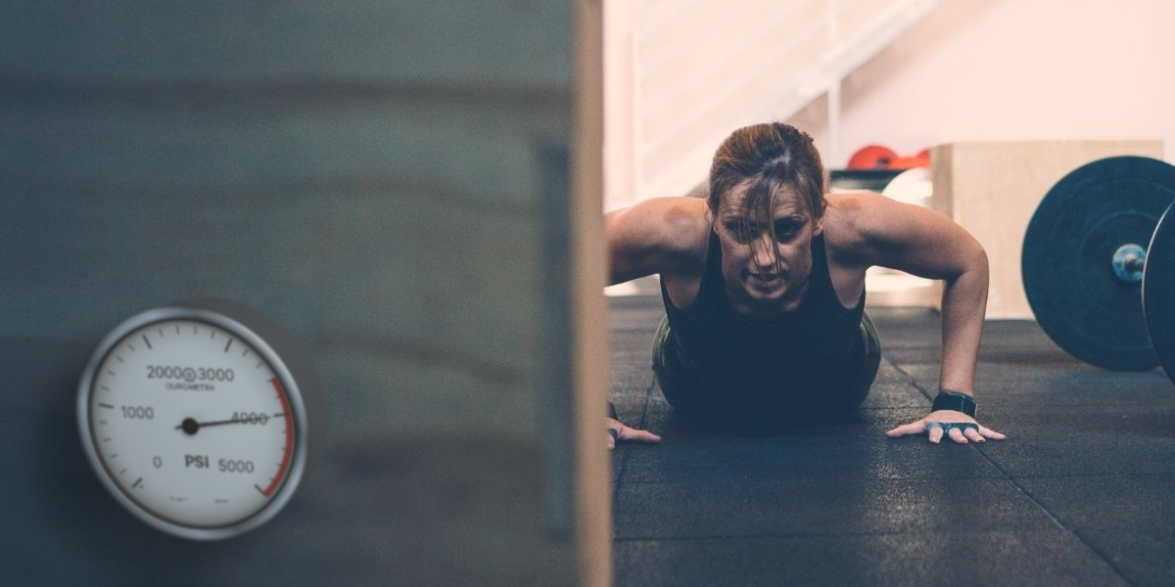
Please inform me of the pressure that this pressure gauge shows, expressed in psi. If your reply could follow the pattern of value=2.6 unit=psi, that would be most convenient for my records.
value=4000 unit=psi
